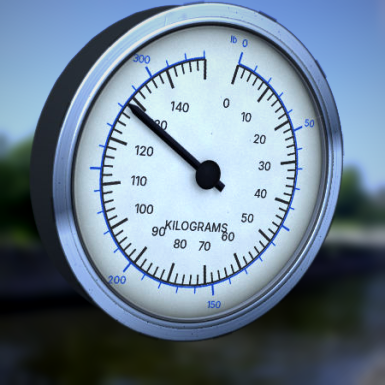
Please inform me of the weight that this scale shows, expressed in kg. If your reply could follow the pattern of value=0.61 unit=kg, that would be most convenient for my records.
value=128 unit=kg
